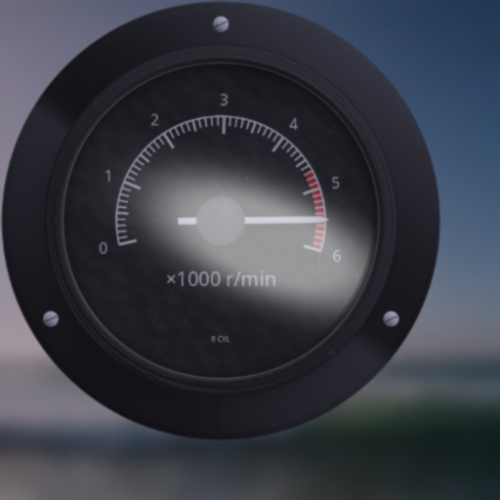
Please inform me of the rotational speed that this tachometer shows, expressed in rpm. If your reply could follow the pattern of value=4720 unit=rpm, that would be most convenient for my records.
value=5500 unit=rpm
